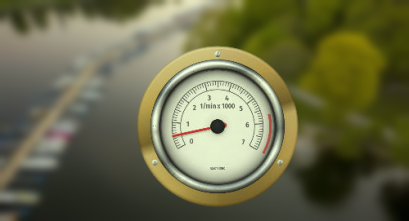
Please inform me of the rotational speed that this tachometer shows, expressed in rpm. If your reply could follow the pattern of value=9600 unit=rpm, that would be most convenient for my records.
value=500 unit=rpm
